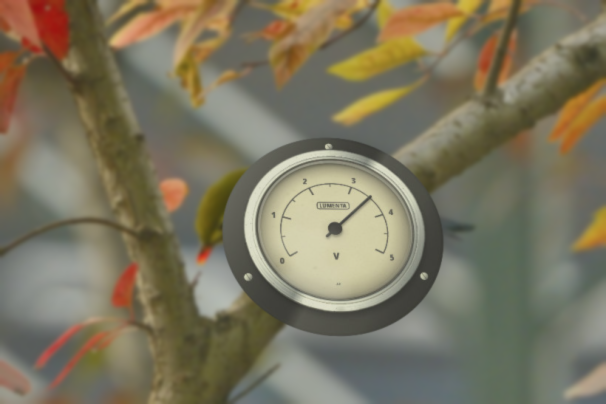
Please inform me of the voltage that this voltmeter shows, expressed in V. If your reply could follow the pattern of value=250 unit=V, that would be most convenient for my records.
value=3.5 unit=V
